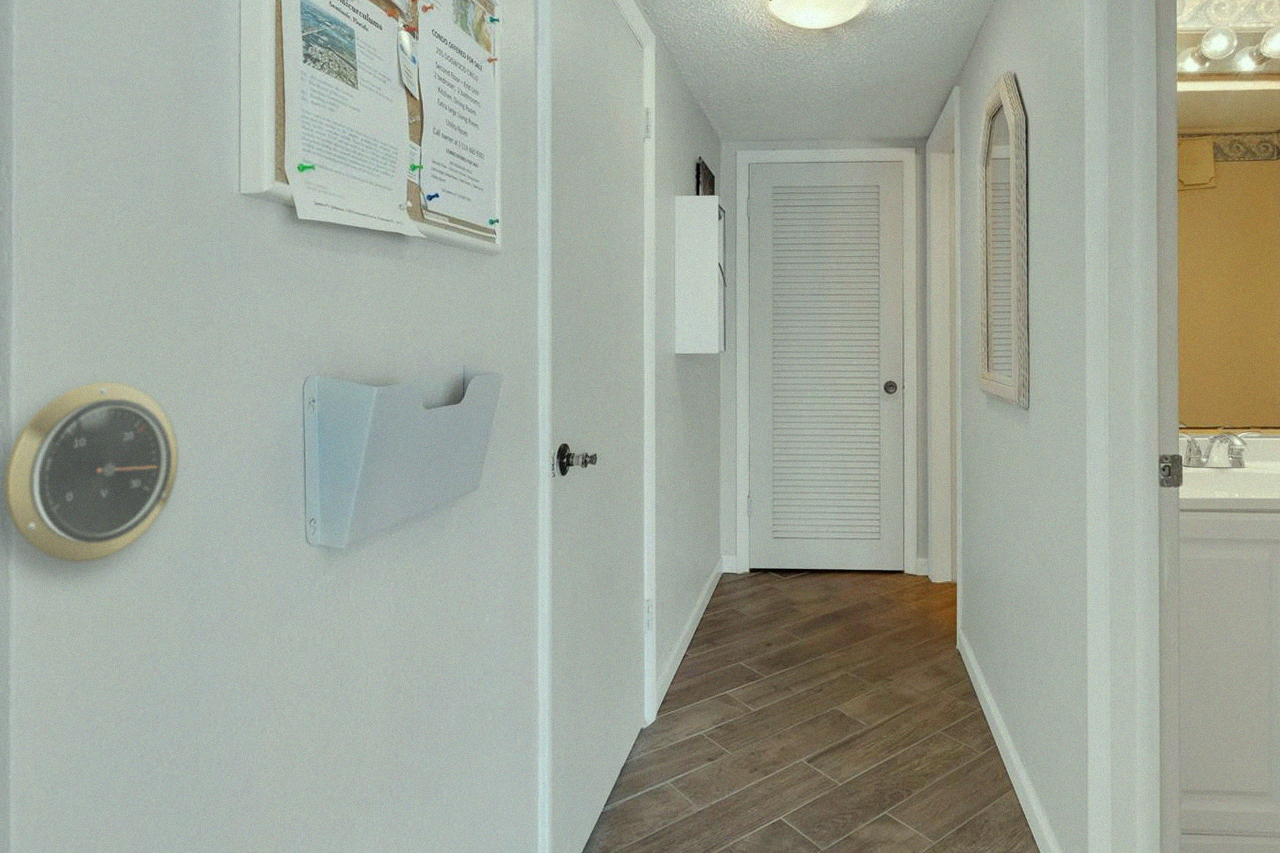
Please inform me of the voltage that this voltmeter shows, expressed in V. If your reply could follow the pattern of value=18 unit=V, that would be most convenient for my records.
value=27 unit=V
